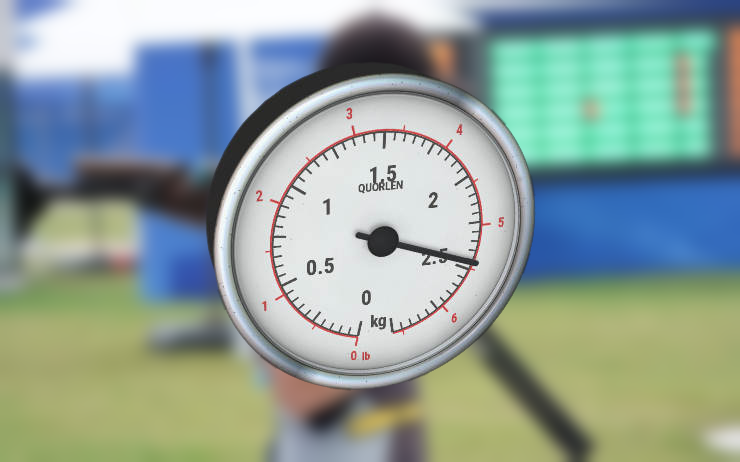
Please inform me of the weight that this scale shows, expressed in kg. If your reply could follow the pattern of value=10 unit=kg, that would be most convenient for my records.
value=2.45 unit=kg
